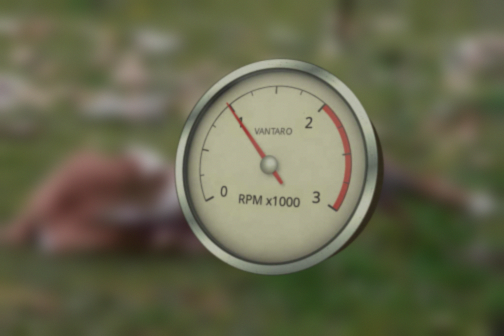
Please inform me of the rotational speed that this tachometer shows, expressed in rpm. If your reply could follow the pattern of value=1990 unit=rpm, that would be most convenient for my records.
value=1000 unit=rpm
